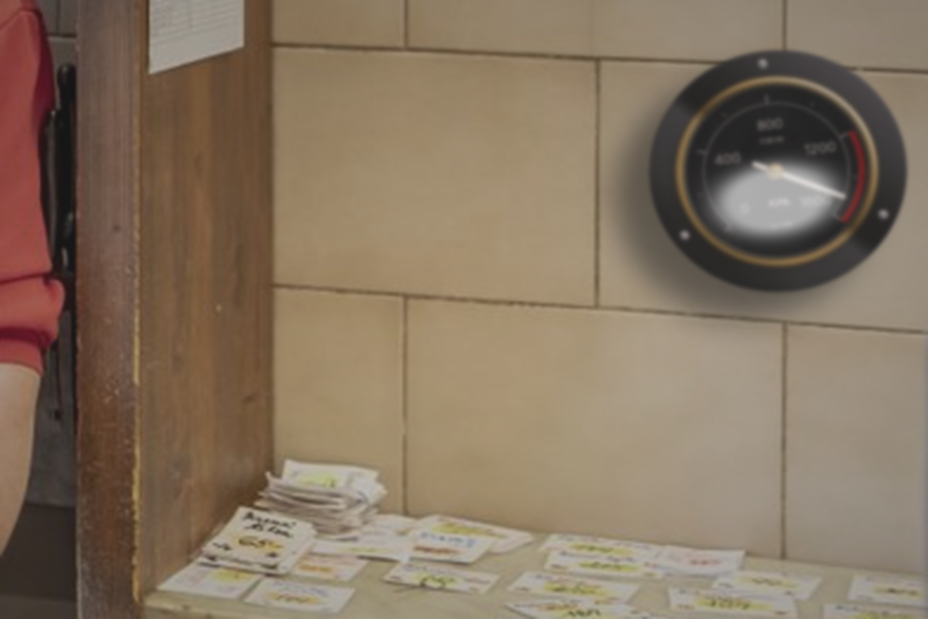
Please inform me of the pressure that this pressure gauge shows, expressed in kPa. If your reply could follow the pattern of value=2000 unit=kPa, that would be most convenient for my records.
value=1500 unit=kPa
